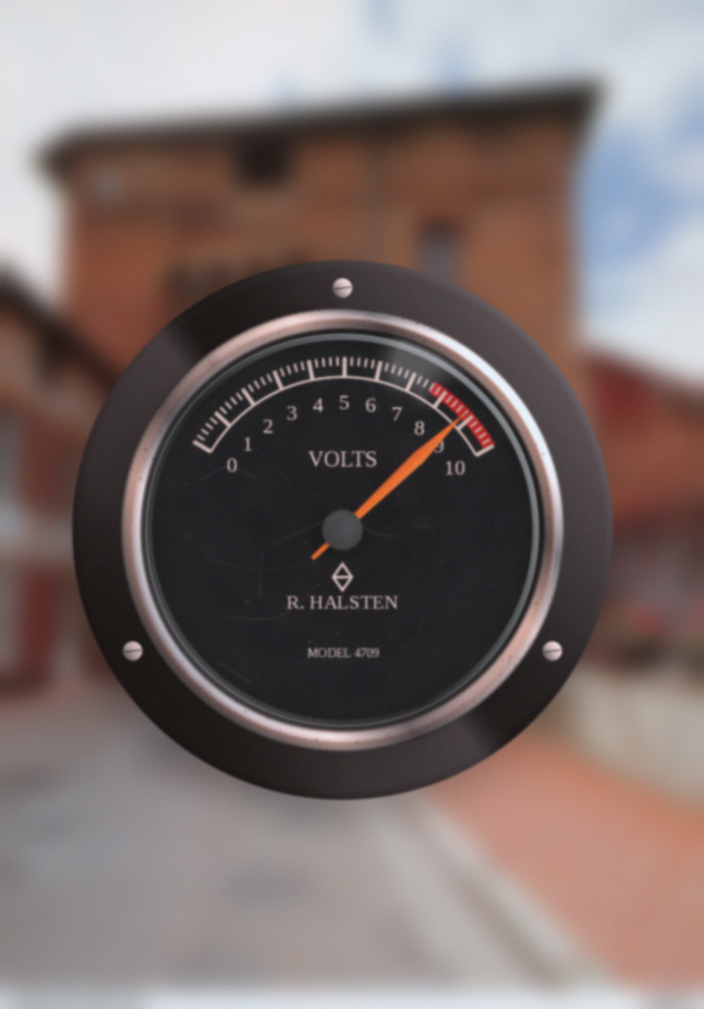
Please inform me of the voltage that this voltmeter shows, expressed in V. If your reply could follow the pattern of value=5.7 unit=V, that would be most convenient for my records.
value=8.8 unit=V
